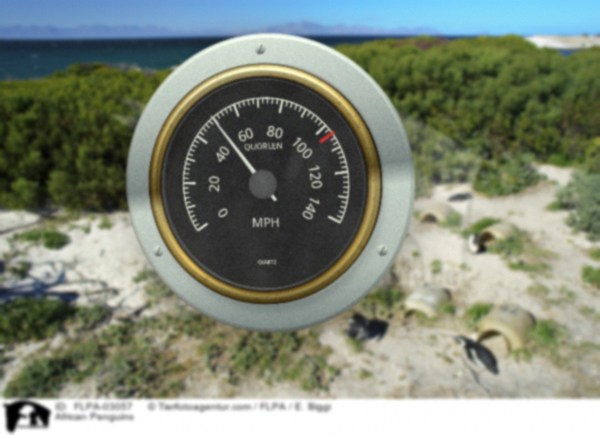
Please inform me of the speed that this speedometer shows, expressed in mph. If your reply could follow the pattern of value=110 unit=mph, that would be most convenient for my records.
value=50 unit=mph
